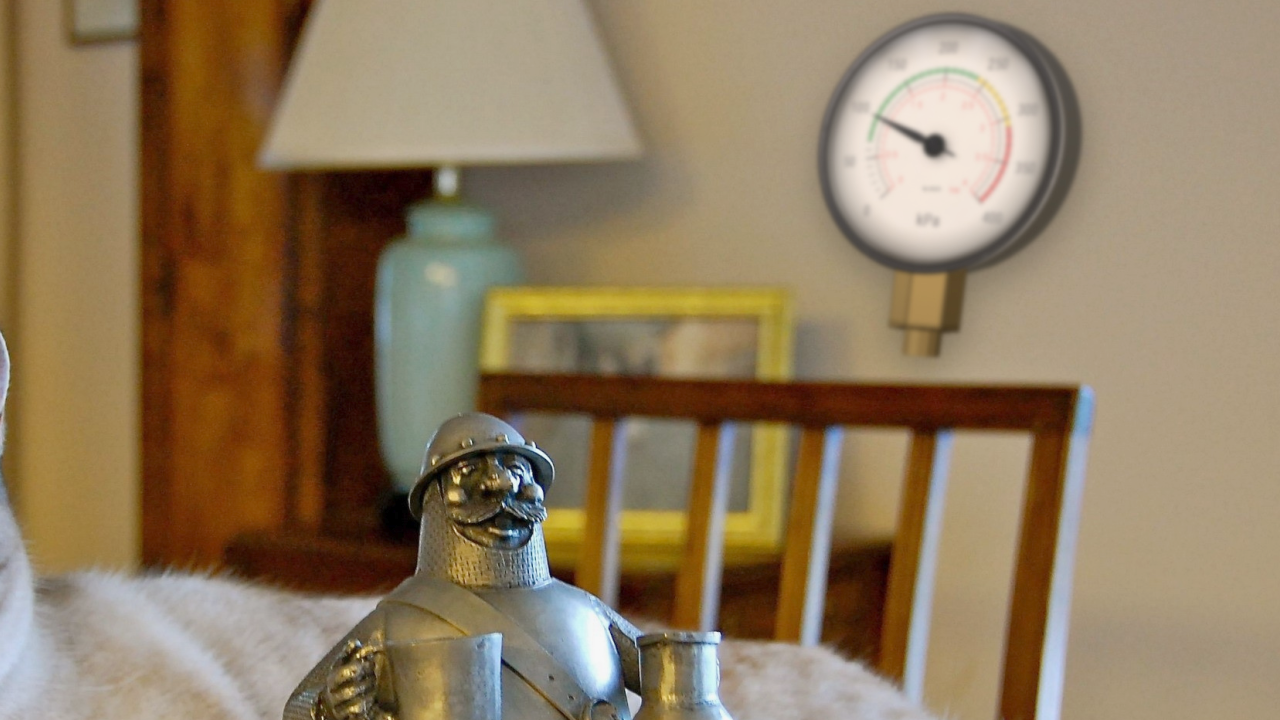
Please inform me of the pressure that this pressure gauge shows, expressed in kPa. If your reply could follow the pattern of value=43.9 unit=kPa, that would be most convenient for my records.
value=100 unit=kPa
